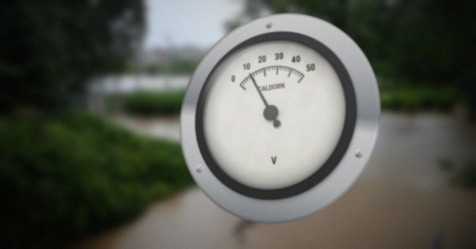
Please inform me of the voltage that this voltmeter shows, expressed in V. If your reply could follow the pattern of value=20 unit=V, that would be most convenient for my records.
value=10 unit=V
